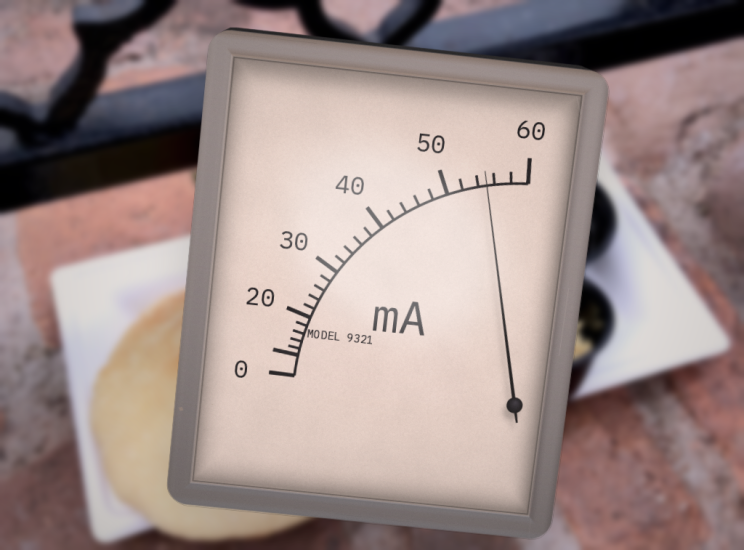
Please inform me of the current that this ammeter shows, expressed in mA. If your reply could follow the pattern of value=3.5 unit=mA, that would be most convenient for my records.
value=55 unit=mA
